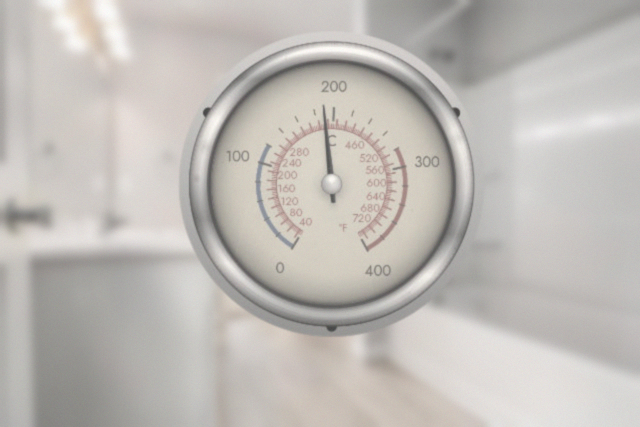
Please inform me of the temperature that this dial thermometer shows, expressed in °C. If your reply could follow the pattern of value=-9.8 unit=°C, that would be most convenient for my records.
value=190 unit=°C
